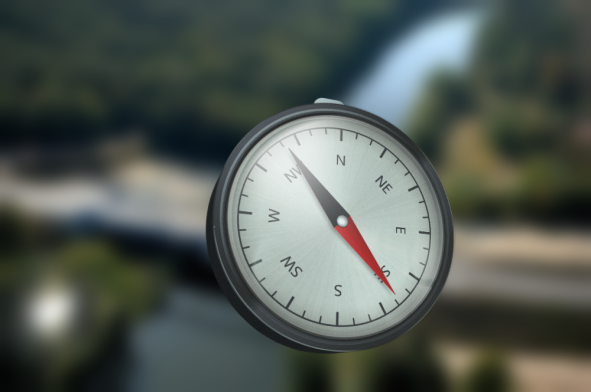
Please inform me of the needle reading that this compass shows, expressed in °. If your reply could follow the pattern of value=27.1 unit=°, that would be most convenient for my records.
value=140 unit=°
